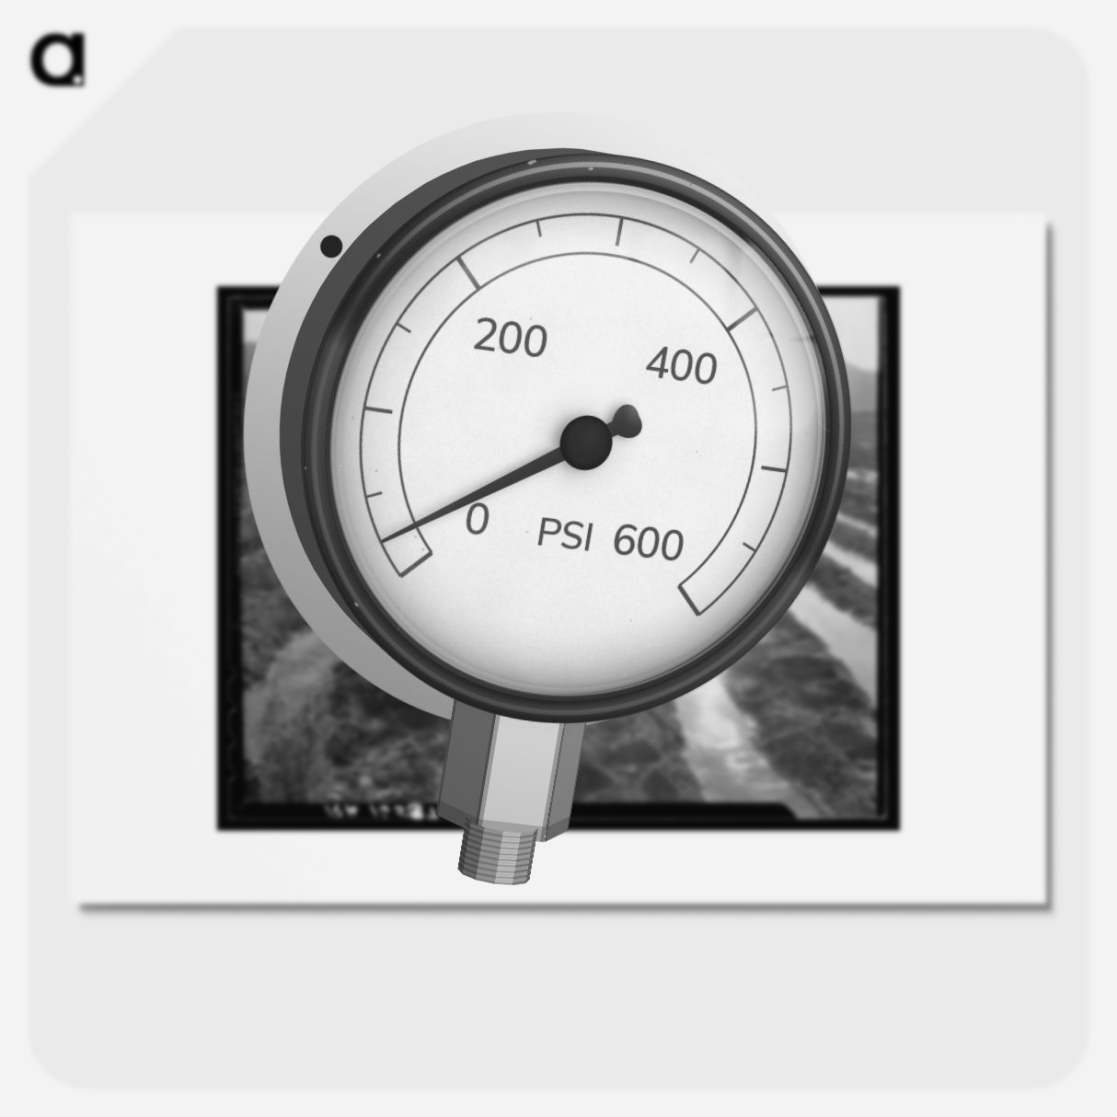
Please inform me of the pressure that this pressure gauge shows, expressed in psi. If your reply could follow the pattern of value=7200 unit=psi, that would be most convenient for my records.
value=25 unit=psi
